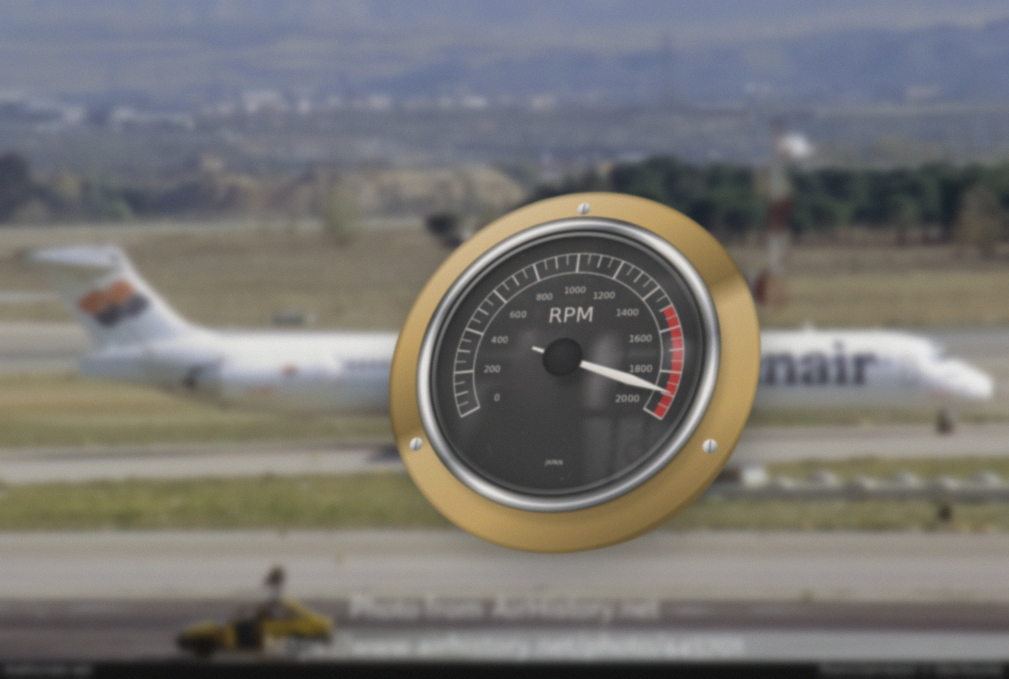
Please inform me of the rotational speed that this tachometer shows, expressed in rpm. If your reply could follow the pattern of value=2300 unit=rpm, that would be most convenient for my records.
value=1900 unit=rpm
